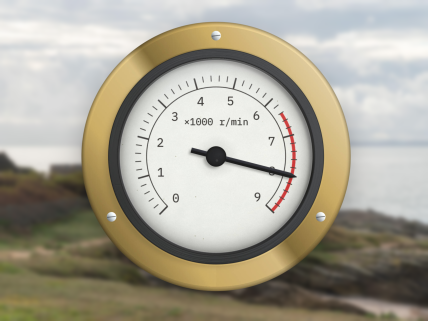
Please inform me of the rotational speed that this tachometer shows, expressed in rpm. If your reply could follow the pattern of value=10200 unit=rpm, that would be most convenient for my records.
value=8000 unit=rpm
